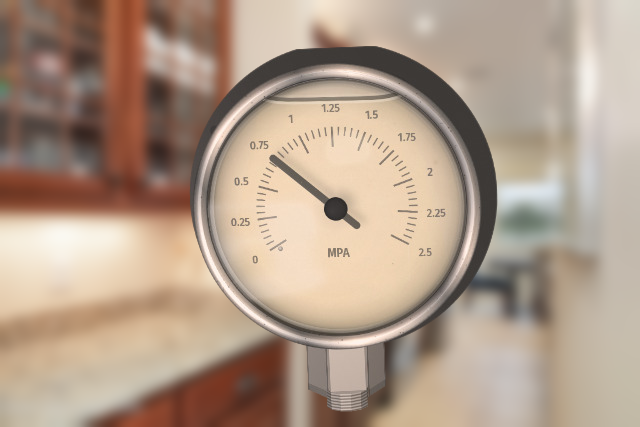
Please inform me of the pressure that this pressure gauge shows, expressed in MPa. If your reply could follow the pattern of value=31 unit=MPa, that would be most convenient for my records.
value=0.75 unit=MPa
